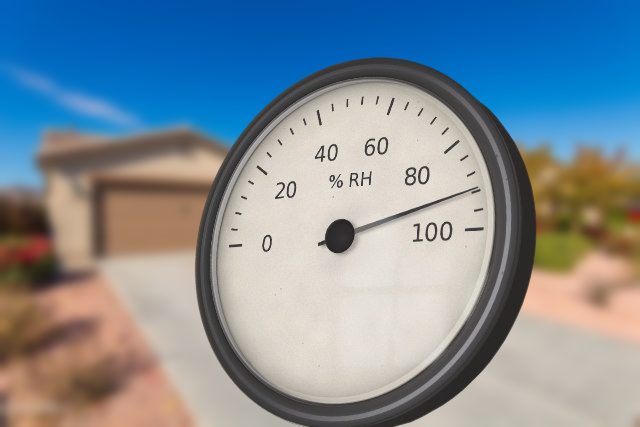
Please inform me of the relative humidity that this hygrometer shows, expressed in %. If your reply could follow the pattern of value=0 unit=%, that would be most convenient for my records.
value=92 unit=%
